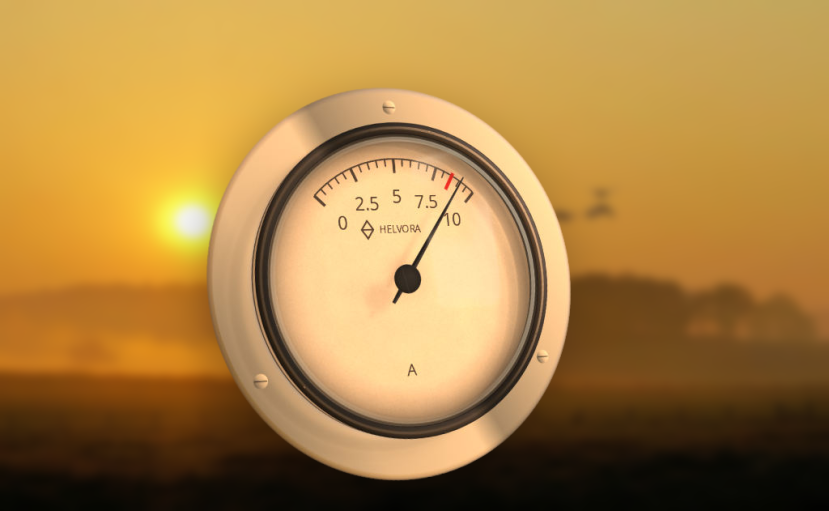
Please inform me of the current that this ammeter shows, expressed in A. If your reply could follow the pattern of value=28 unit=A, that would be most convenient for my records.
value=9 unit=A
